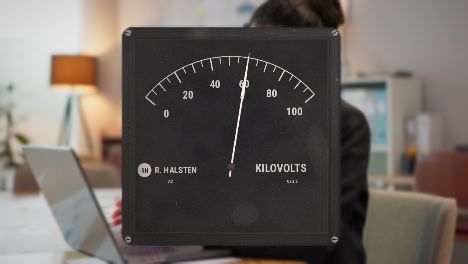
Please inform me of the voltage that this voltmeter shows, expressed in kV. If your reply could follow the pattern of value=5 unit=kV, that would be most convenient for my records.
value=60 unit=kV
